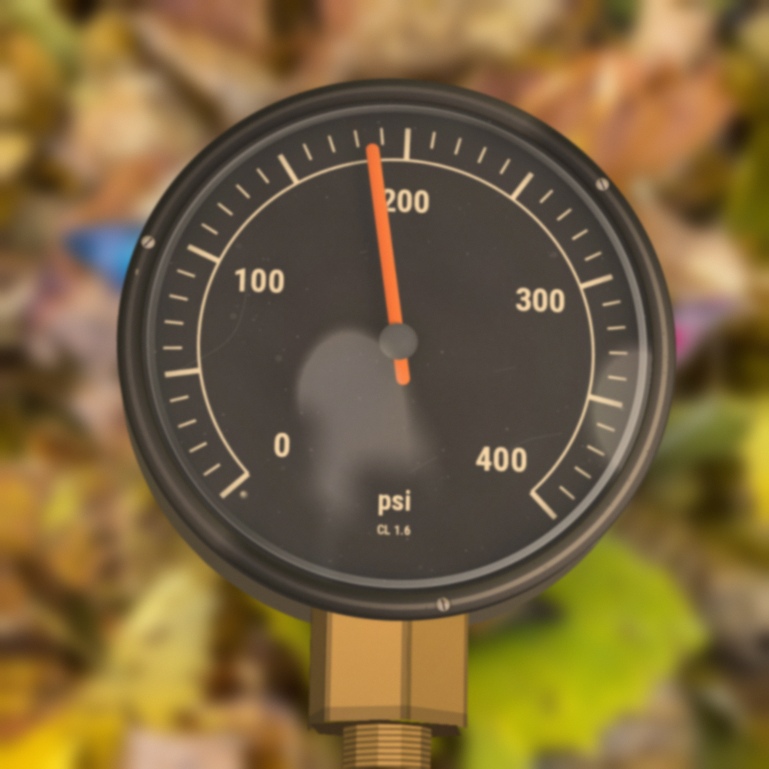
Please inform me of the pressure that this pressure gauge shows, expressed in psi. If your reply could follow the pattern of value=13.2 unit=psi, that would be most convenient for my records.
value=185 unit=psi
